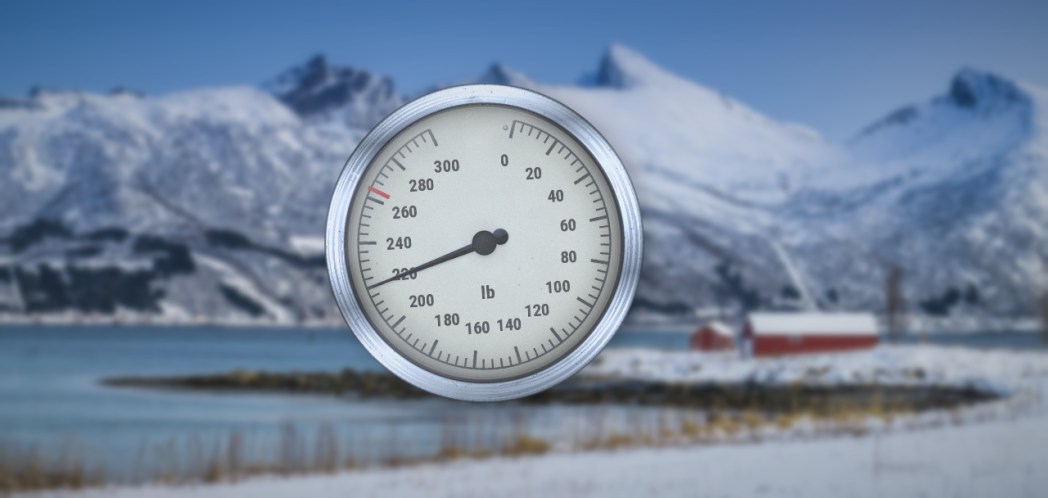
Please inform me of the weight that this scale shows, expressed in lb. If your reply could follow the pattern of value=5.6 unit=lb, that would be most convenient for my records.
value=220 unit=lb
